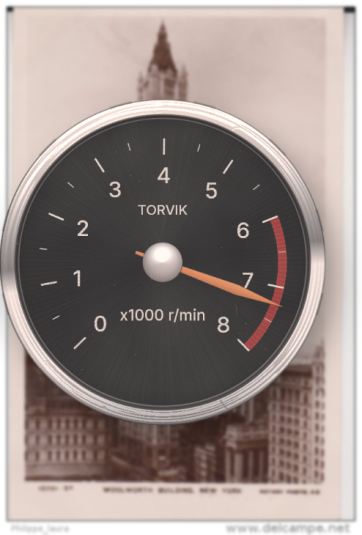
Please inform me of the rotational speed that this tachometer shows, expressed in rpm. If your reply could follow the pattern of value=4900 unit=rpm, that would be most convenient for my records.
value=7250 unit=rpm
